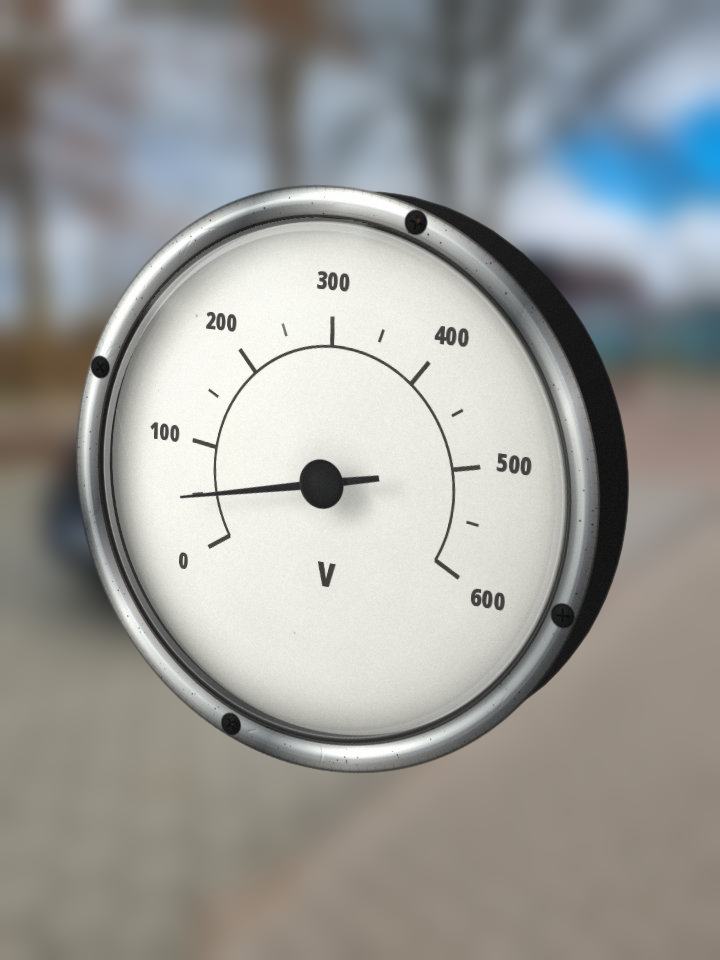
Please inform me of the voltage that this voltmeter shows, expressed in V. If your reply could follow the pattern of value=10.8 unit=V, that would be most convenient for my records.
value=50 unit=V
